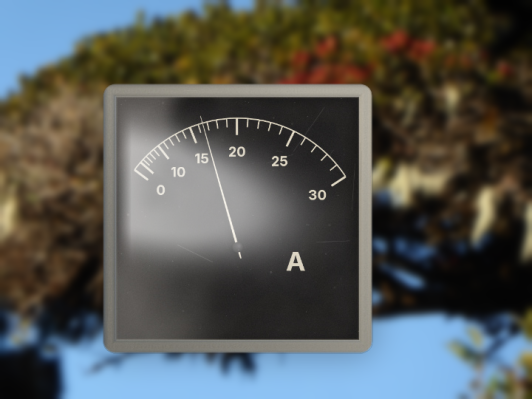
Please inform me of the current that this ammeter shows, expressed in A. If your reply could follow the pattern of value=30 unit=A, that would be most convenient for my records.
value=16.5 unit=A
